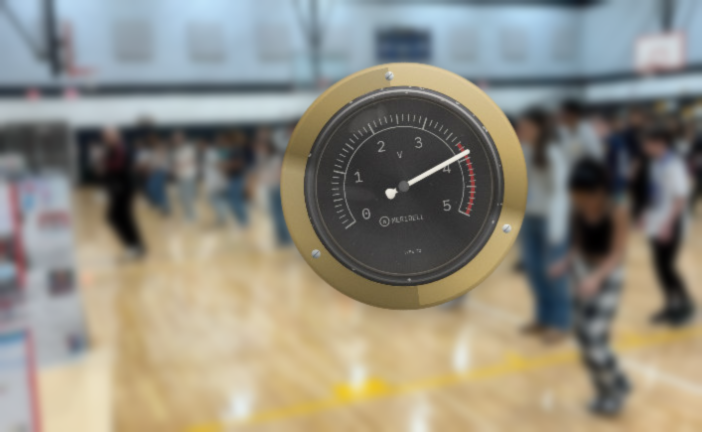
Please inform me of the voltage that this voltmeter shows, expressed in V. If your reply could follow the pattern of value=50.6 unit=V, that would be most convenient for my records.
value=3.9 unit=V
